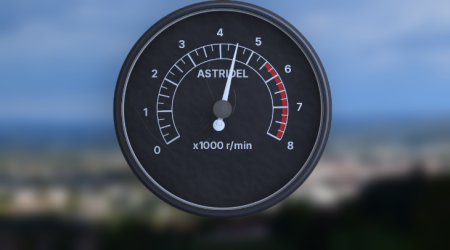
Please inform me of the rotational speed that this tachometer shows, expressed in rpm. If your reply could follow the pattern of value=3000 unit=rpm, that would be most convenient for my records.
value=4500 unit=rpm
